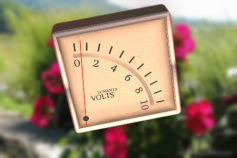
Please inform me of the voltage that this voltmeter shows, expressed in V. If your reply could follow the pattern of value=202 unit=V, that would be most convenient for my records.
value=0.5 unit=V
